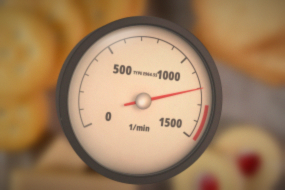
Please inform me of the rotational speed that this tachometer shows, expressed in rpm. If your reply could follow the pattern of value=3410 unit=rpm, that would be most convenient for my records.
value=1200 unit=rpm
